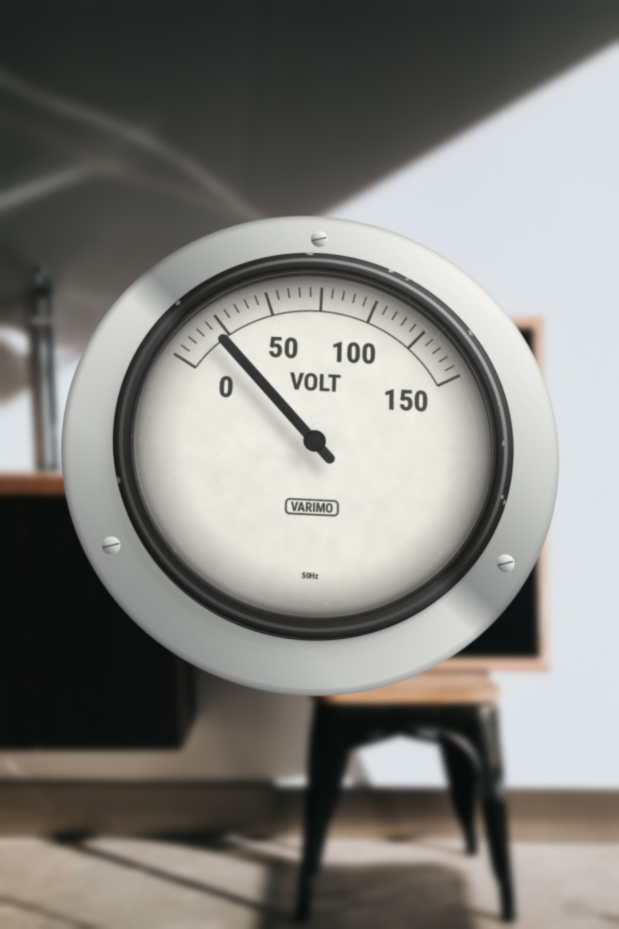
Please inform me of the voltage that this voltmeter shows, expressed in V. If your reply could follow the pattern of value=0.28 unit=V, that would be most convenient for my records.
value=20 unit=V
